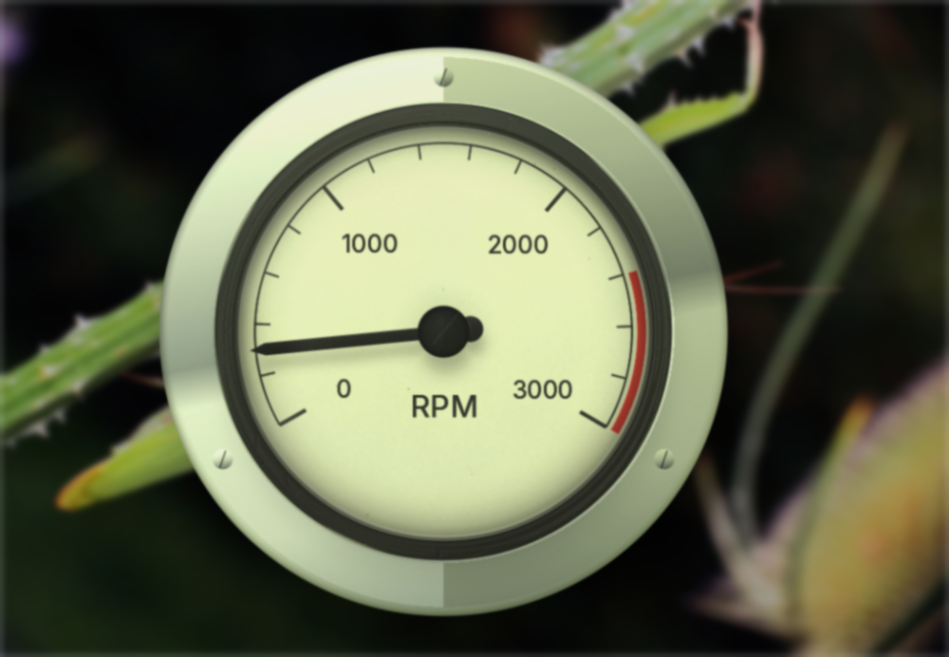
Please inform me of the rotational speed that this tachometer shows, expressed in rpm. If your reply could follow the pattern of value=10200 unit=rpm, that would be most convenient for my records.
value=300 unit=rpm
